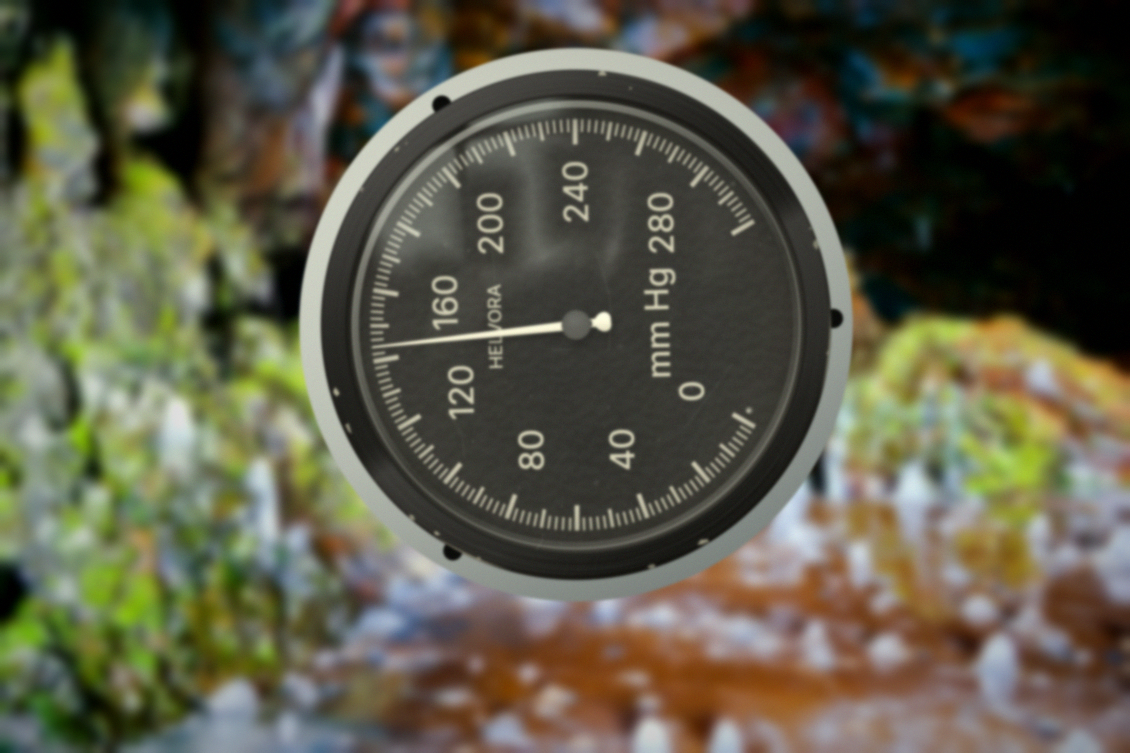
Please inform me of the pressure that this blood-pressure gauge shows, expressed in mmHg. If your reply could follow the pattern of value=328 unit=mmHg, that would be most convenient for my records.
value=144 unit=mmHg
